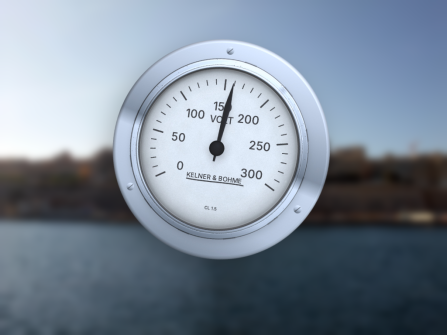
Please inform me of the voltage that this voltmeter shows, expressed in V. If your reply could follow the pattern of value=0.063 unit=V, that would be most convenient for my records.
value=160 unit=V
